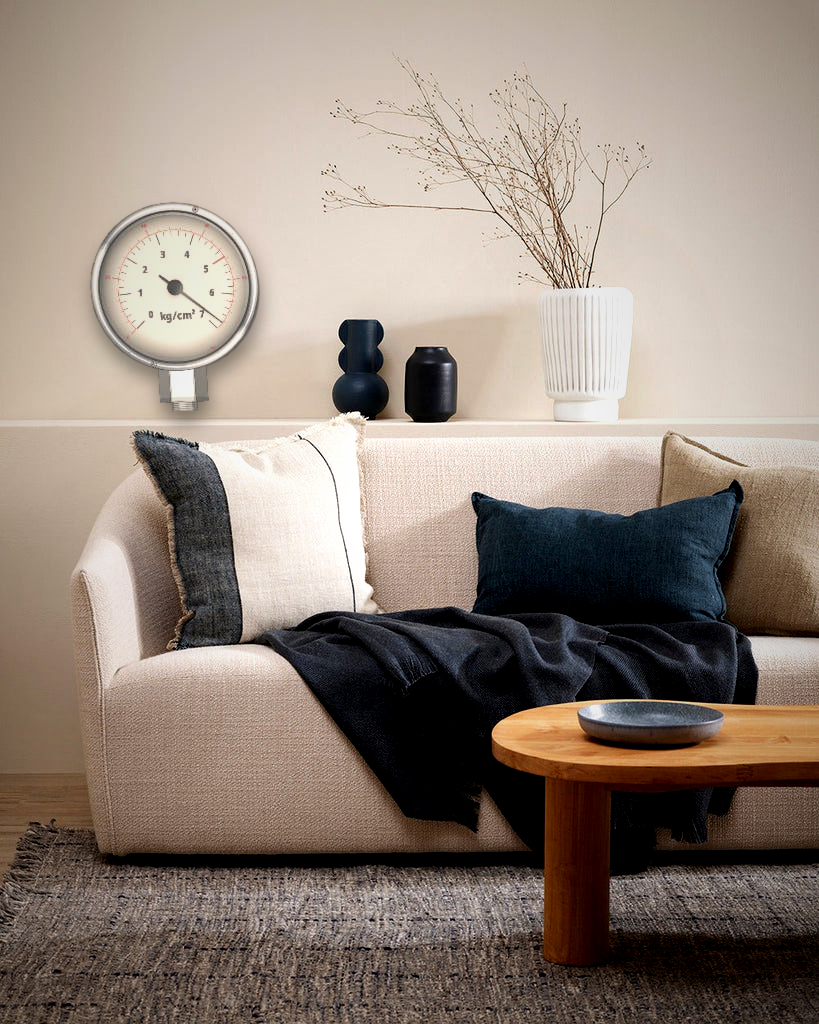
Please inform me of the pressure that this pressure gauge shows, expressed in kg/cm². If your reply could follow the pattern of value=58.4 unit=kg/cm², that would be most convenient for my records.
value=6.8 unit=kg/cm²
